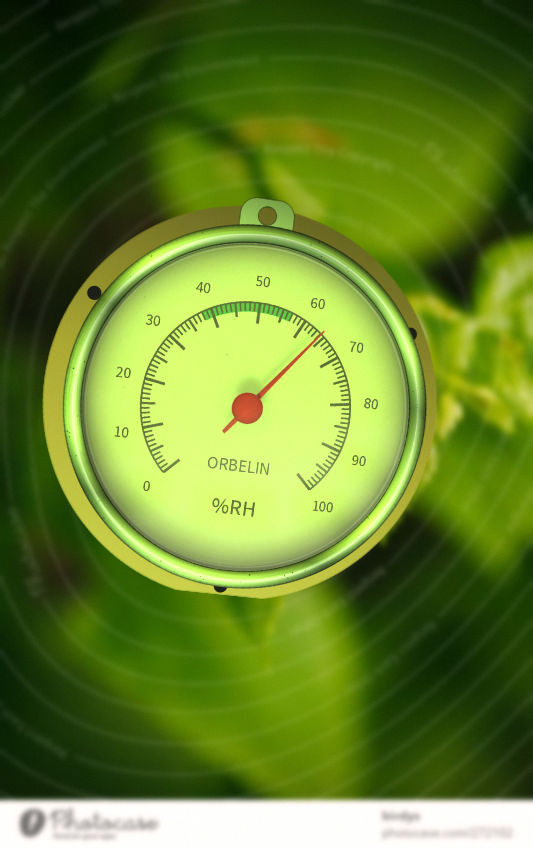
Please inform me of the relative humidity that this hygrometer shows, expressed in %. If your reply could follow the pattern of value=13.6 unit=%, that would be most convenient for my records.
value=64 unit=%
